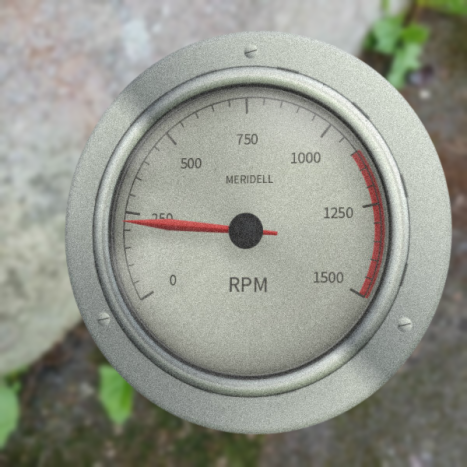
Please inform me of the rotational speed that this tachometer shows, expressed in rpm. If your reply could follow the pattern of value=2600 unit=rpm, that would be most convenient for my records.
value=225 unit=rpm
